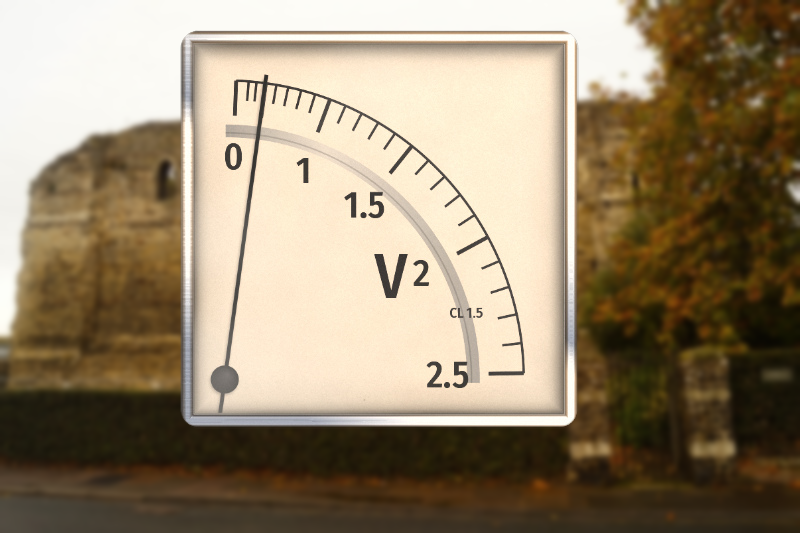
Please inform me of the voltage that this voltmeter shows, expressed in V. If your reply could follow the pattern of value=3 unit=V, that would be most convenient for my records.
value=0.5 unit=V
